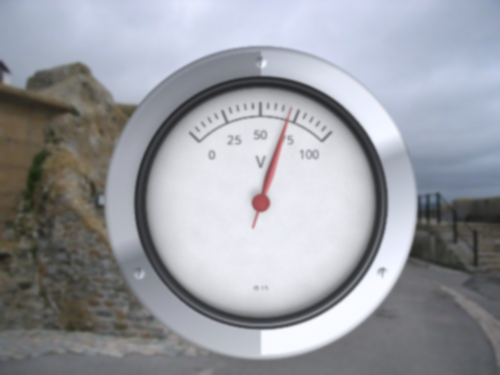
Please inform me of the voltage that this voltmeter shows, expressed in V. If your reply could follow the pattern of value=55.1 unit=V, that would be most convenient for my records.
value=70 unit=V
